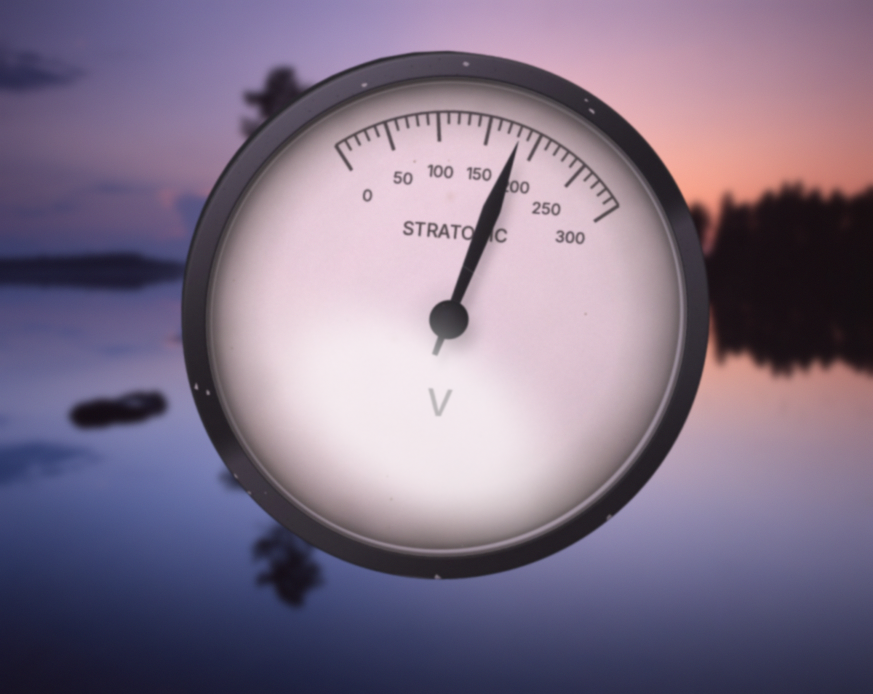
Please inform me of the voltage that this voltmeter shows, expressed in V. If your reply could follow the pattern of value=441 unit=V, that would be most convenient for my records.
value=180 unit=V
